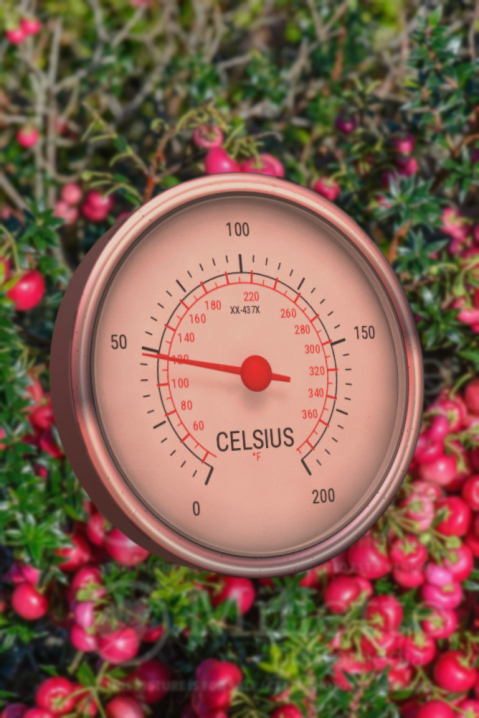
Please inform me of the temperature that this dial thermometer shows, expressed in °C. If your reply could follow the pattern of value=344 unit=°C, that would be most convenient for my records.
value=47.5 unit=°C
